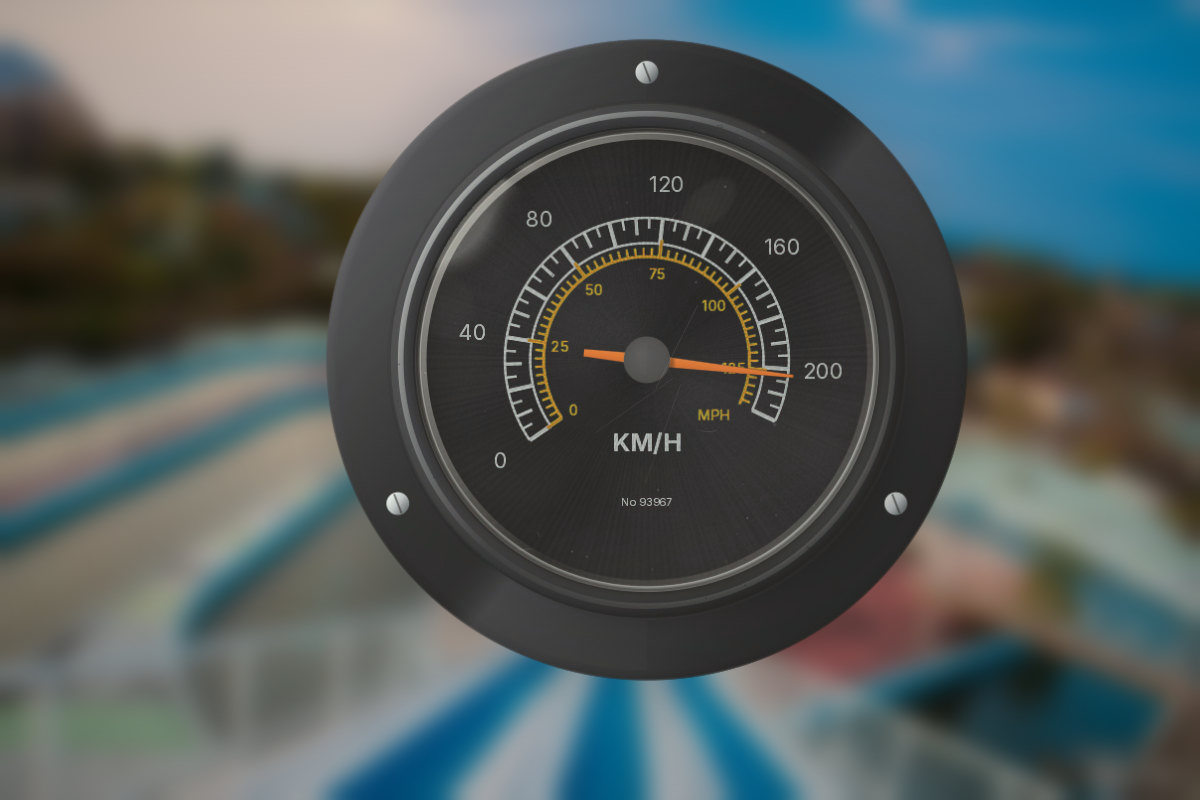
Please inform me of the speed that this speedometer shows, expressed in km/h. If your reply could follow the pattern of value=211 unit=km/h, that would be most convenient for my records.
value=202.5 unit=km/h
